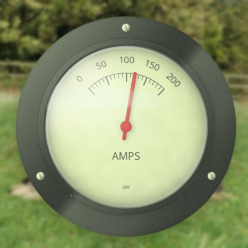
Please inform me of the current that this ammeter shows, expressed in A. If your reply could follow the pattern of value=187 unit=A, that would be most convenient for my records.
value=120 unit=A
